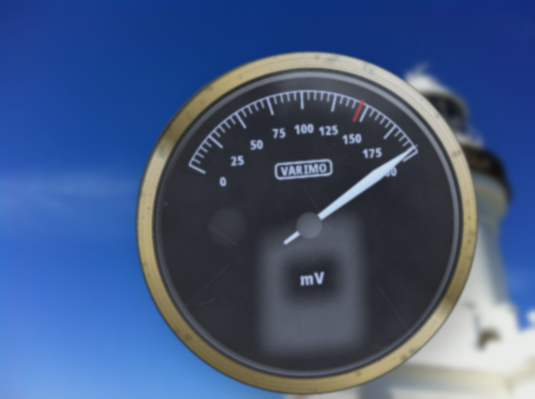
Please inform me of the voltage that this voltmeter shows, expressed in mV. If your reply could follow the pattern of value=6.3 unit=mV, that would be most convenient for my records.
value=195 unit=mV
